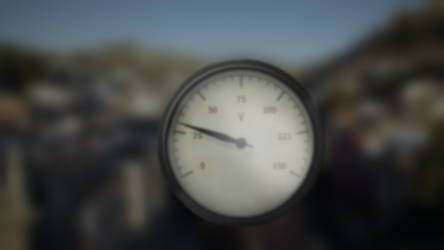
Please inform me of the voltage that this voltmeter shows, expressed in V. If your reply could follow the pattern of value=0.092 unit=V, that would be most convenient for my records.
value=30 unit=V
